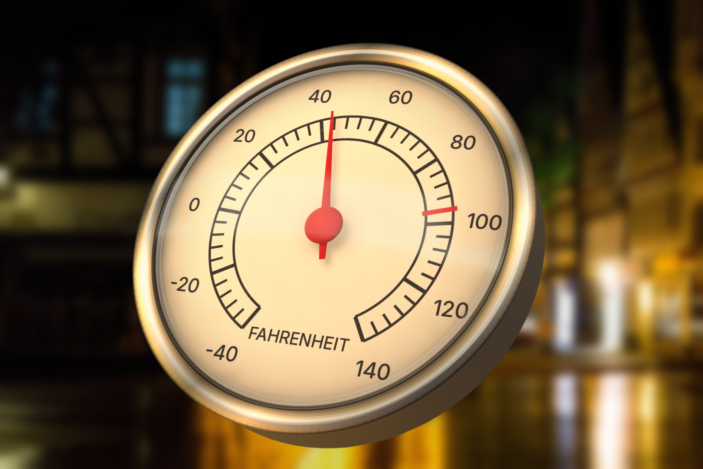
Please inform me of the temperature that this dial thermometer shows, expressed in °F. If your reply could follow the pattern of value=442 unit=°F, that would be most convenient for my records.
value=44 unit=°F
